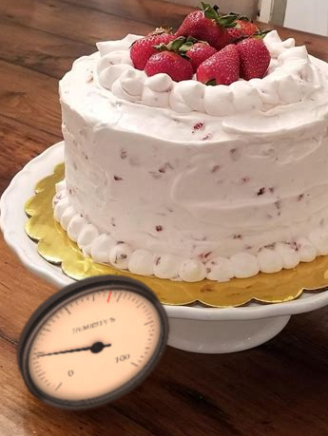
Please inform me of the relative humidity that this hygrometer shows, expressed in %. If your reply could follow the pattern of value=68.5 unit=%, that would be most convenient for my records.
value=20 unit=%
